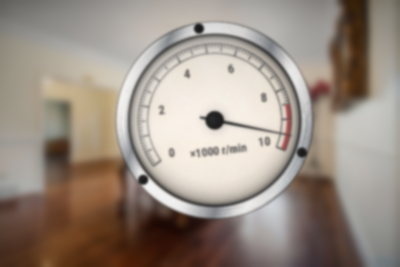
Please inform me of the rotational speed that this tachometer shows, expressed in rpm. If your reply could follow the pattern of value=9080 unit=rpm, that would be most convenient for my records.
value=9500 unit=rpm
